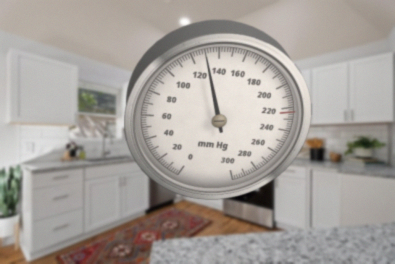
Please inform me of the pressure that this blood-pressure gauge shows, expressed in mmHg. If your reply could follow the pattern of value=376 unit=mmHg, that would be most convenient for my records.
value=130 unit=mmHg
